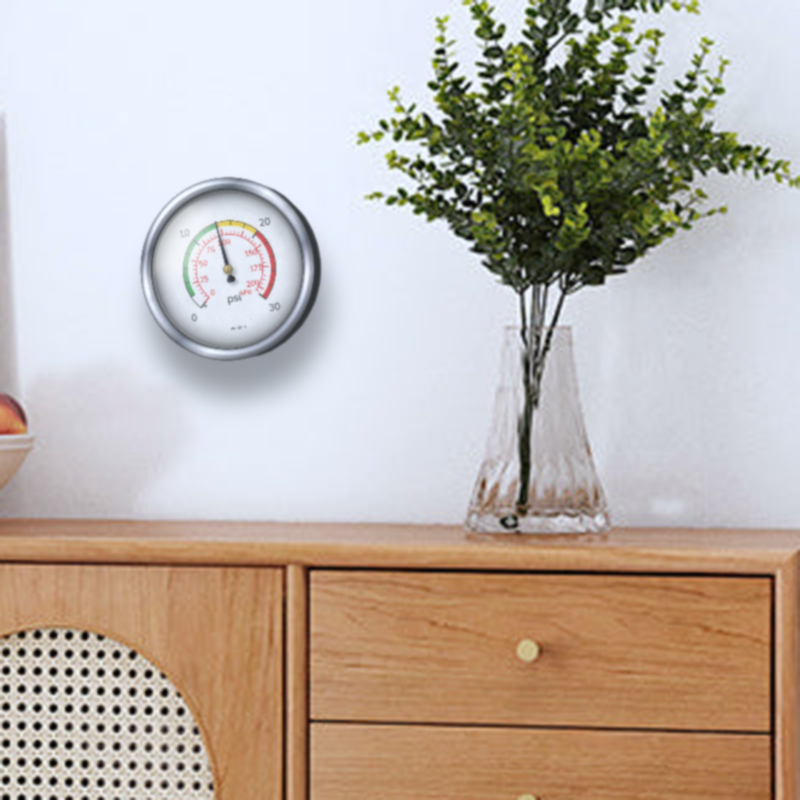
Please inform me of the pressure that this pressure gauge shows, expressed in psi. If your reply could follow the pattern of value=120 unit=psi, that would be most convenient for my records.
value=14 unit=psi
